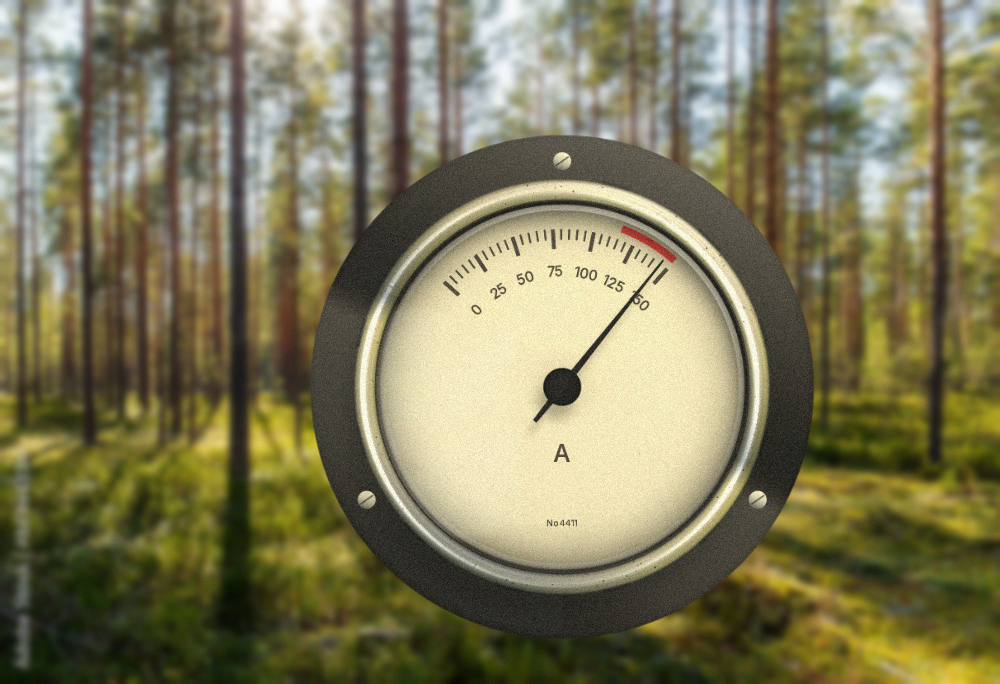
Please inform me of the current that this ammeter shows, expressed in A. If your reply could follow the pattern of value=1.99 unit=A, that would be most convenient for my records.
value=145 unit=A
